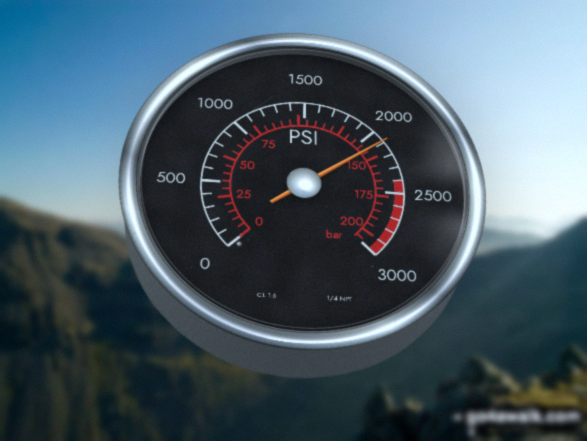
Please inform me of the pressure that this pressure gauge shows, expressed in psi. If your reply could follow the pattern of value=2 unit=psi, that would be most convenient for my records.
value=2100 unit=psi
